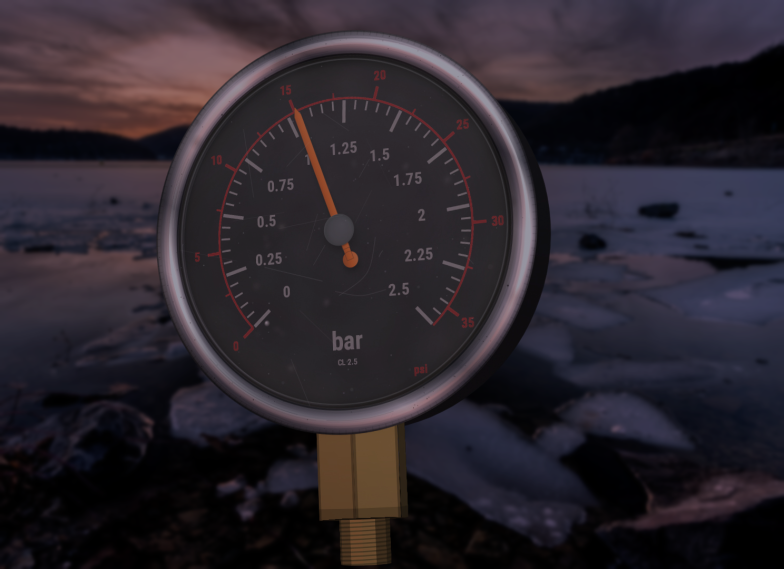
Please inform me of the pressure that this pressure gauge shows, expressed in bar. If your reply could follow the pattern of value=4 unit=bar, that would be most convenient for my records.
value=1.05 unit=bar
